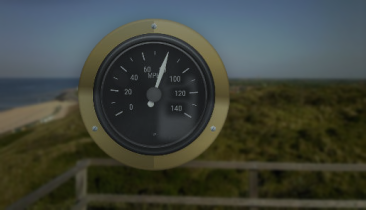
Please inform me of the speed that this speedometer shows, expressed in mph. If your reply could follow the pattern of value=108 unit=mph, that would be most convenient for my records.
value=80 unit=mph
